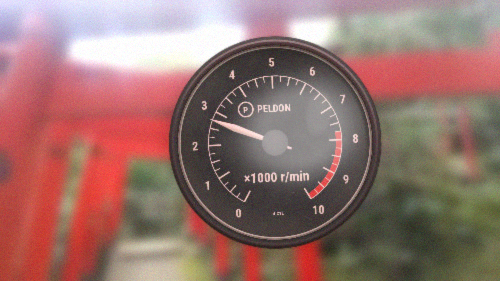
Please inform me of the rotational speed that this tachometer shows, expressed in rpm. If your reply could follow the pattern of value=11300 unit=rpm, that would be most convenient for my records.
value=2750 unit=rpm
